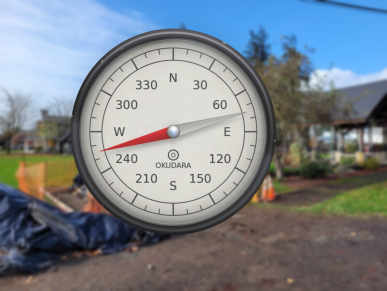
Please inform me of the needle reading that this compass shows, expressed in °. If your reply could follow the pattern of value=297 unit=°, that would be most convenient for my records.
value=255 unit=°
